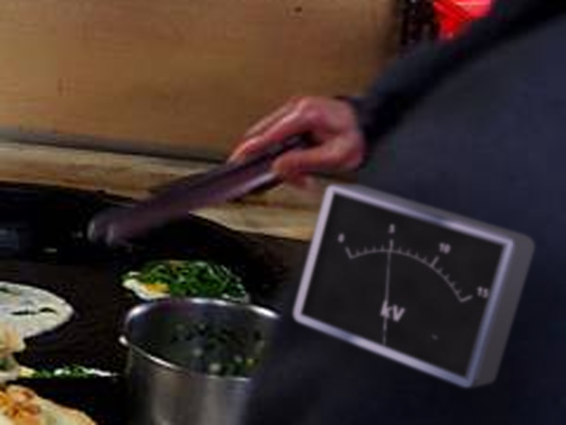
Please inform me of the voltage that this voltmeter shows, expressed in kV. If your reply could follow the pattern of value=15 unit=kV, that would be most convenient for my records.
value=5 unit=kV
